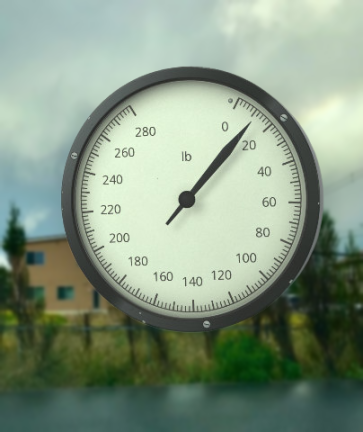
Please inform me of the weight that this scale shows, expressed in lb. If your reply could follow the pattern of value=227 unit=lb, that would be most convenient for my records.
value=12 unit=lb
